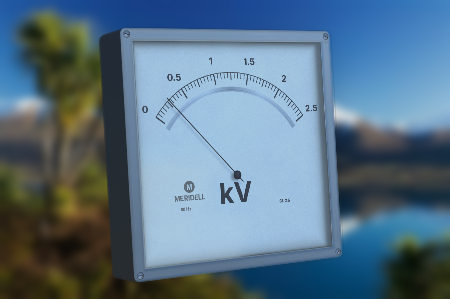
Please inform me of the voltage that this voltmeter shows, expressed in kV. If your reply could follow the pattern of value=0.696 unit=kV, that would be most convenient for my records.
value=0.25 unit=kV
